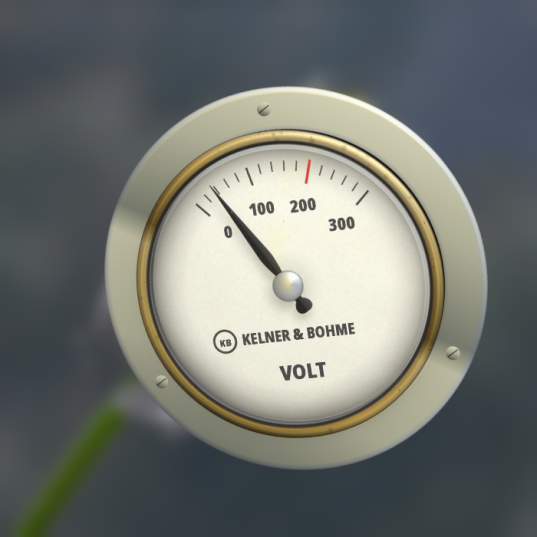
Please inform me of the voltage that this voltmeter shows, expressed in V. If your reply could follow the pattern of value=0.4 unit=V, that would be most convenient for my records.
value=40 unit=V
